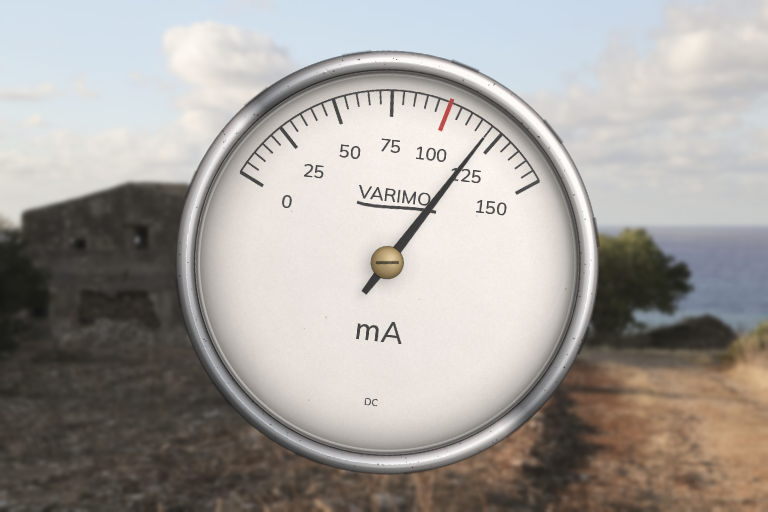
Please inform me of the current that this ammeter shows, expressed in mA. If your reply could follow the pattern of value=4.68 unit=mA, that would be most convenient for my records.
value=120 unit=mA
